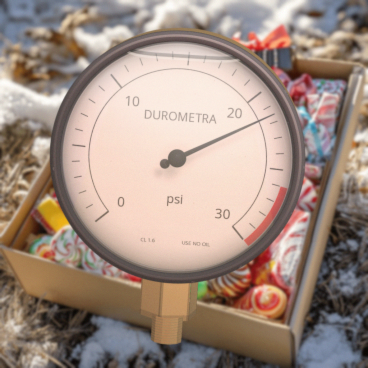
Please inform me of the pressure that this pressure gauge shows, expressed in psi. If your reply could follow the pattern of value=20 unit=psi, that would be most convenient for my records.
value=21.5 unit=psi
